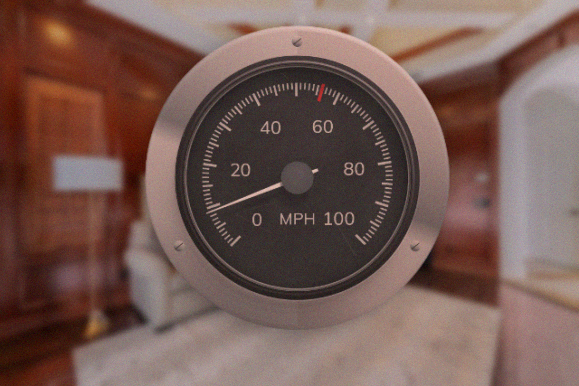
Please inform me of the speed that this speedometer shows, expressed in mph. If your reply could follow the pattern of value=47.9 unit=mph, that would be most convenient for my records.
value=9 unit=mph
